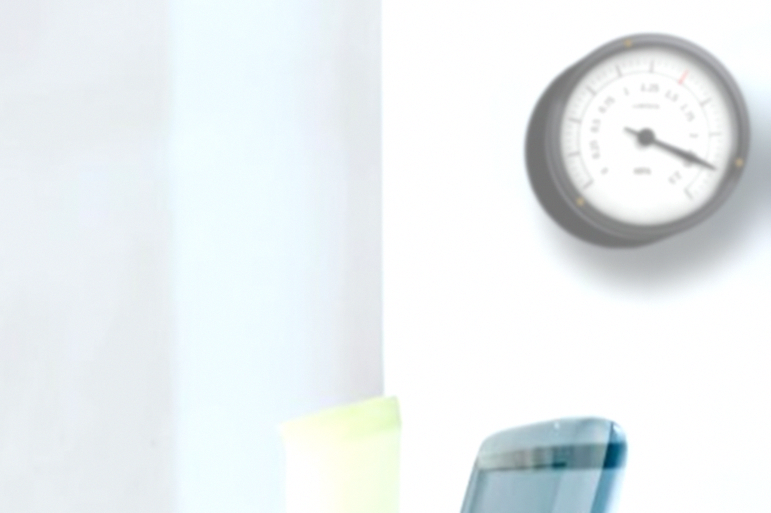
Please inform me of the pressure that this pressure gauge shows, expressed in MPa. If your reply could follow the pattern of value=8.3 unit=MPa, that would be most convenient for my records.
value=2.25 unit=MPa
